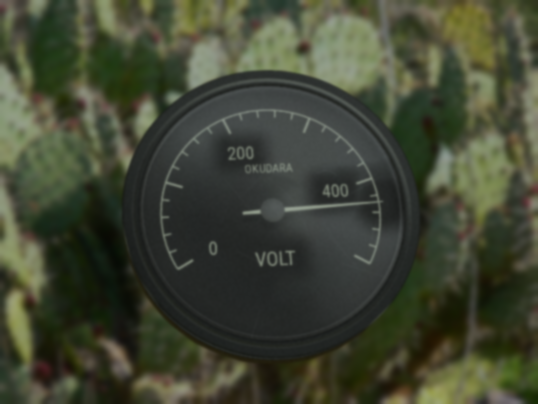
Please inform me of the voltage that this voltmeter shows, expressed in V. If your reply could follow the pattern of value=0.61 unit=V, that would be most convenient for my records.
value=430 unit=V
